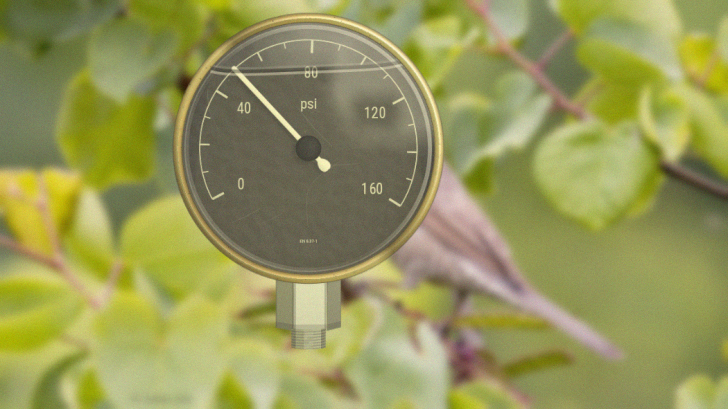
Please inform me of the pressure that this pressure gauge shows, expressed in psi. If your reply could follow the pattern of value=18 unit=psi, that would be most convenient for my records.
value=50 unit=psi
